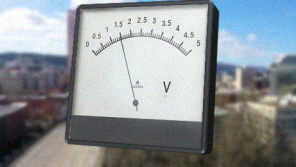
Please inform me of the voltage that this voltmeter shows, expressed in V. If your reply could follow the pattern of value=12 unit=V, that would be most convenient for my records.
value=1.5 unit=V
